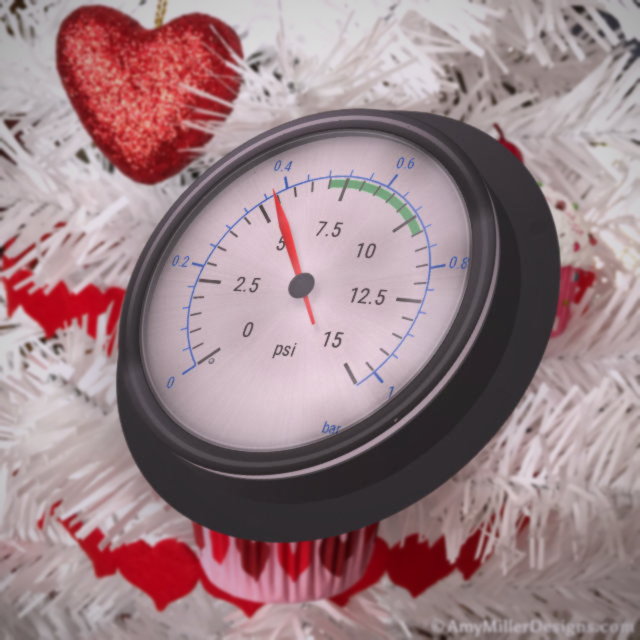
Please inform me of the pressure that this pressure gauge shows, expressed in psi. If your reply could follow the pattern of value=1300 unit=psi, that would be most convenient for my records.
value=5.5 unit=psi
